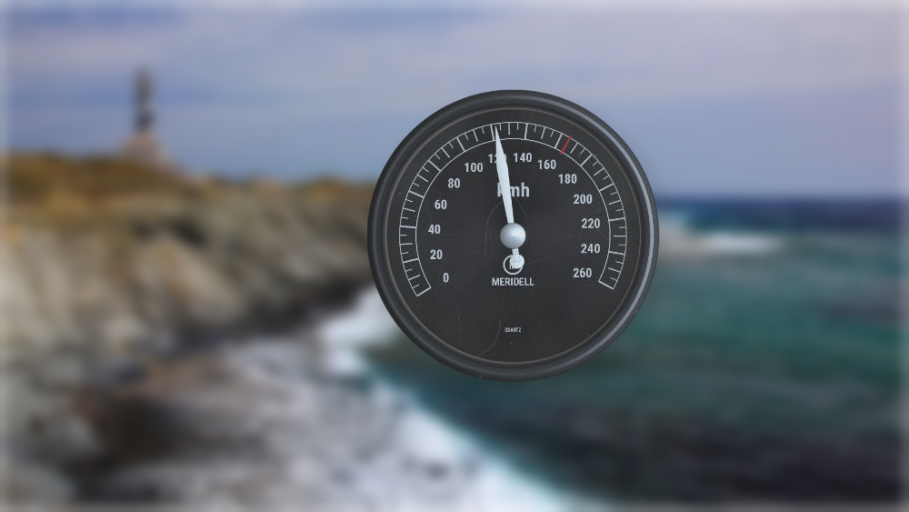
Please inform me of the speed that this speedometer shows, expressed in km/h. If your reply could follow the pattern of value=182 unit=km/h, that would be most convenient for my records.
value=122.5 unit=km/h
